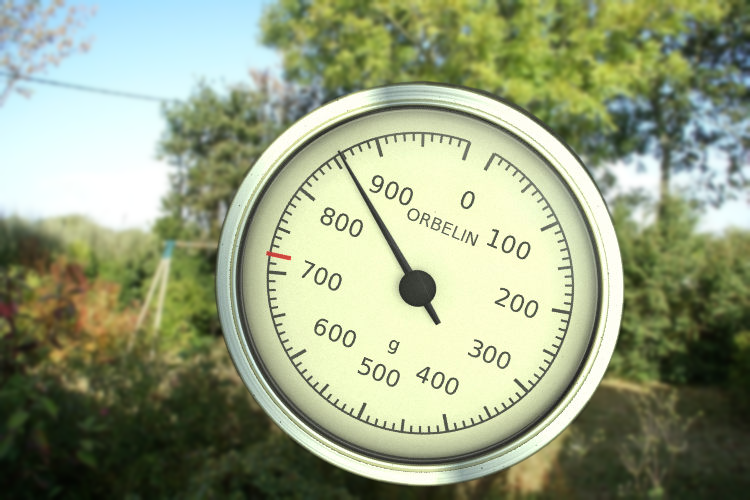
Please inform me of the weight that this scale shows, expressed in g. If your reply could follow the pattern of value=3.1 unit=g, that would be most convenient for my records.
value=860 unit=g
